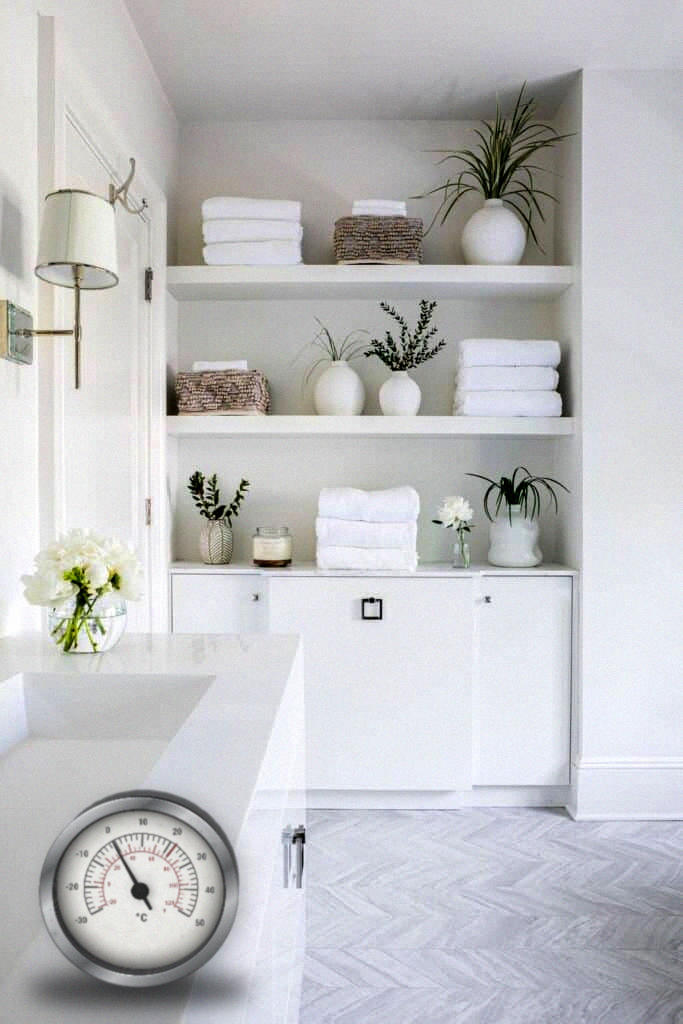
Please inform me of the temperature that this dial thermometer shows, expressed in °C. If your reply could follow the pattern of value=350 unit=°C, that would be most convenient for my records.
value=0 unit=°C
